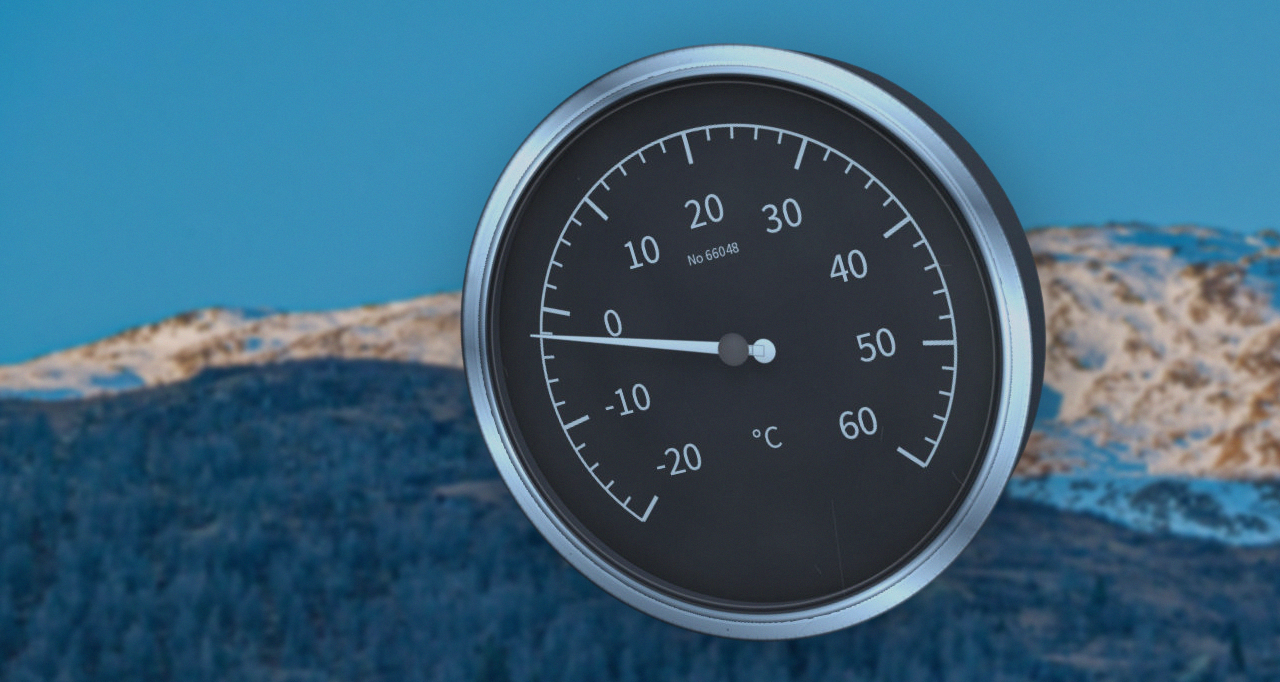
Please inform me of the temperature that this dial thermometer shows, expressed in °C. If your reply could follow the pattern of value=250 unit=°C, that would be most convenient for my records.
value=-2 unit=°C
